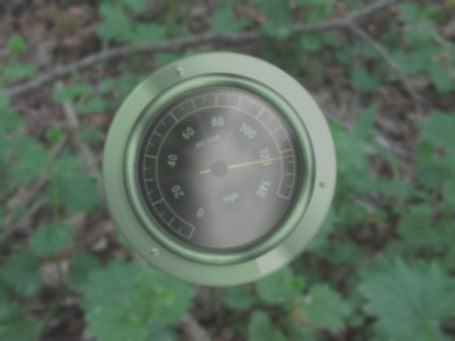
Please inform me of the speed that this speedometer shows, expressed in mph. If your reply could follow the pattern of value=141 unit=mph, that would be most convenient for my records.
value=122.5 unit=mph
